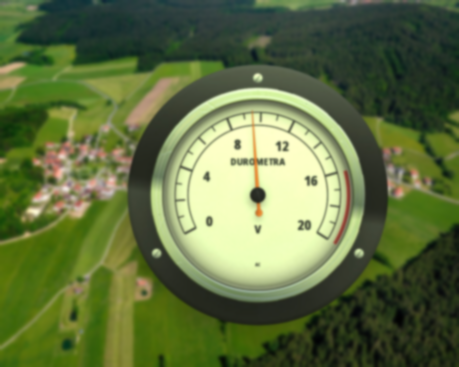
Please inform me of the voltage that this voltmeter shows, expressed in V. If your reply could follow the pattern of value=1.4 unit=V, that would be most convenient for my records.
value=9.5 unit=V
